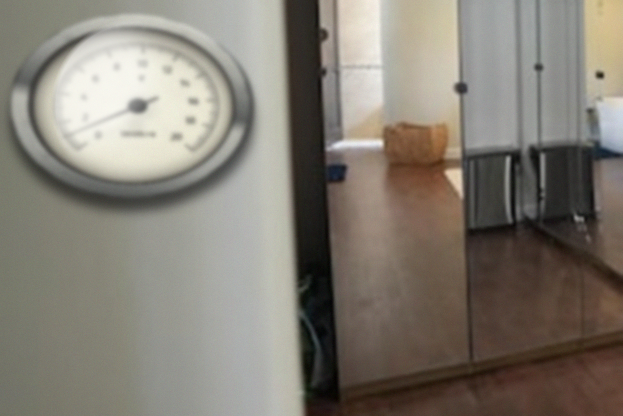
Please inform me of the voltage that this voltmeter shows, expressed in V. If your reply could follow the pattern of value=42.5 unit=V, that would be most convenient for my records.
value=1 unit=V
